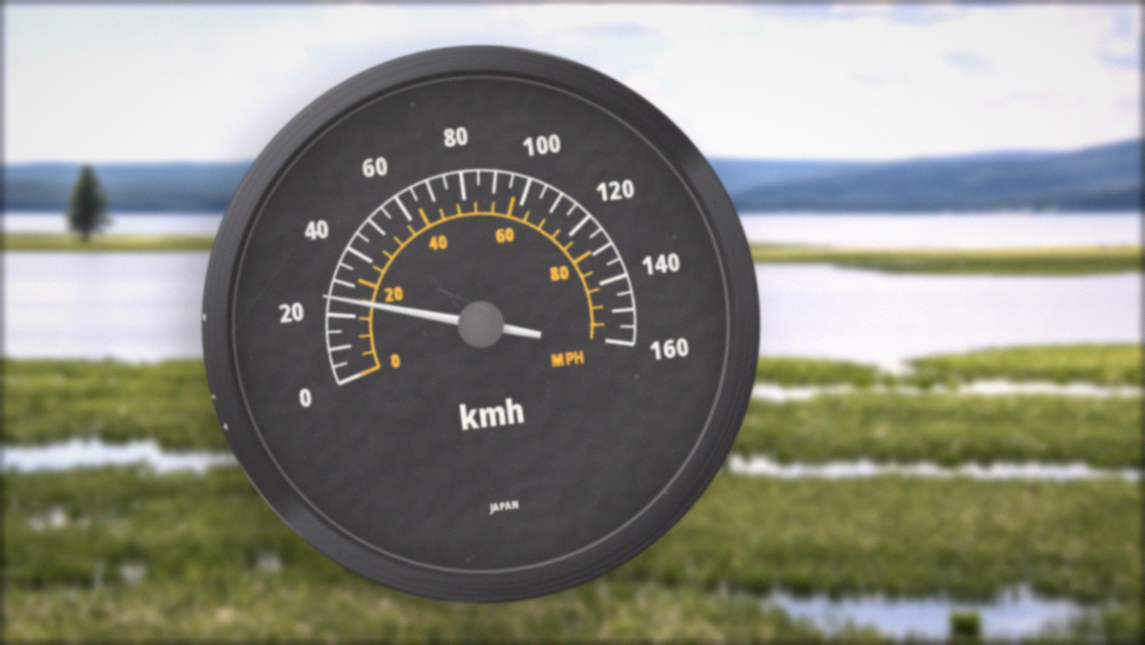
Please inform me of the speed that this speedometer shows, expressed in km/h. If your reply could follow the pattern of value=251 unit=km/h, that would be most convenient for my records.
value=25 unit=km/h
